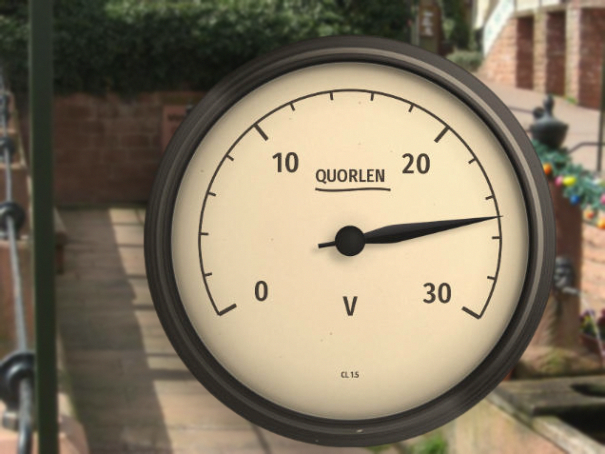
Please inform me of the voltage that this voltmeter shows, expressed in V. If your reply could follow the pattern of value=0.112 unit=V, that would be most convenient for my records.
value=25 unit=V
